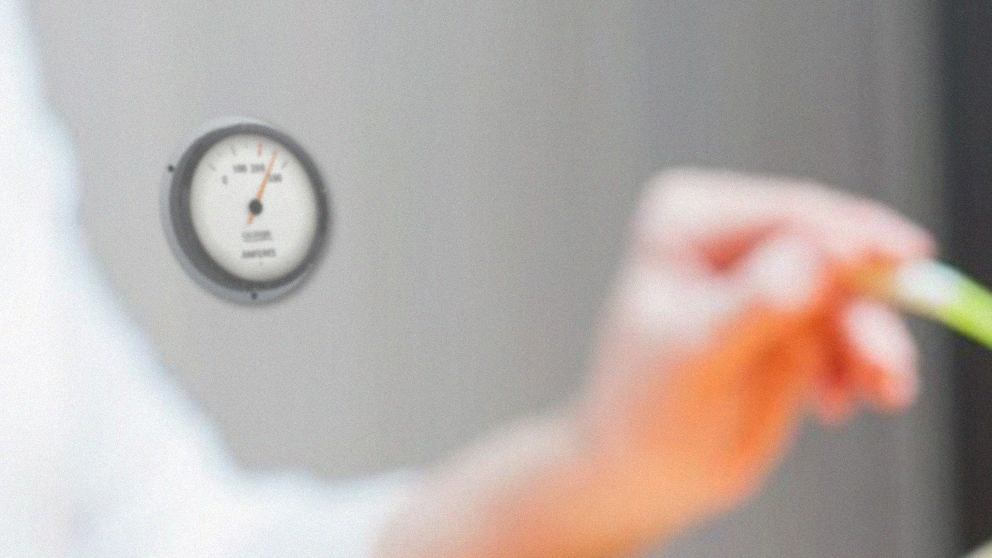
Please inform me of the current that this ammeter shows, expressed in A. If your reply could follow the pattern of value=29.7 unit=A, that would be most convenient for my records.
value=250 unit=A
